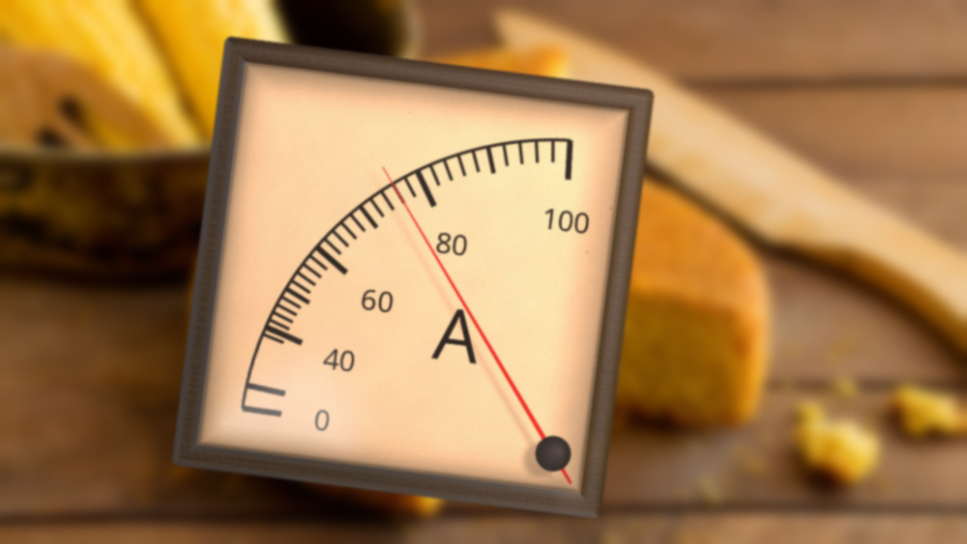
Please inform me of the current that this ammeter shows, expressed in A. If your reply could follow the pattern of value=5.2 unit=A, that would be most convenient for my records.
value=76 unit=A
